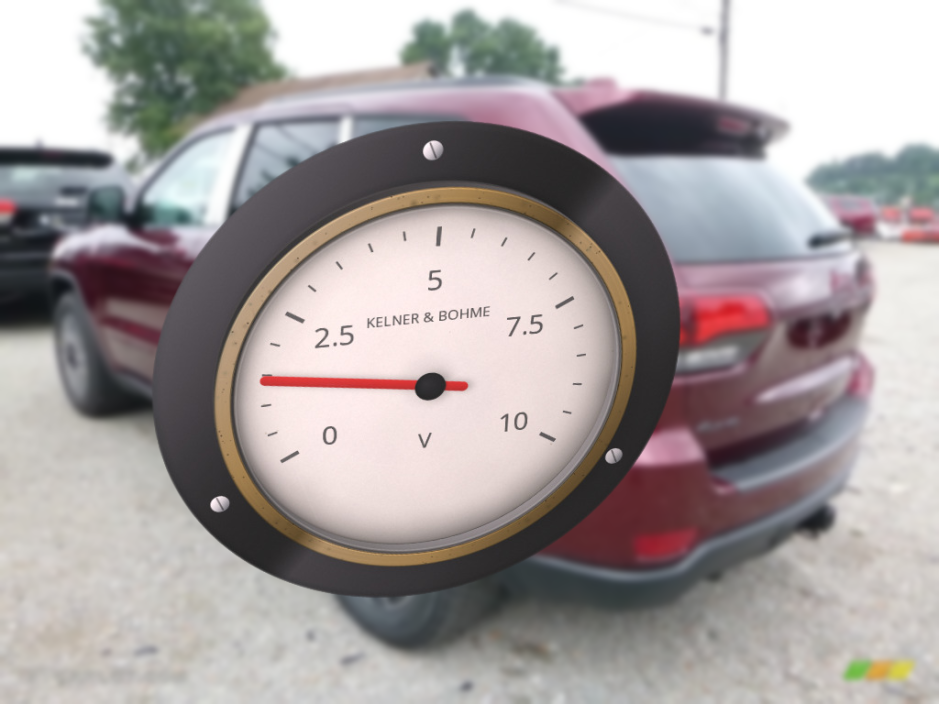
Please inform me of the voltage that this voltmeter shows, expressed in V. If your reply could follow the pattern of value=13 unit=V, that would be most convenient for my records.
value=1.5 unit=V
